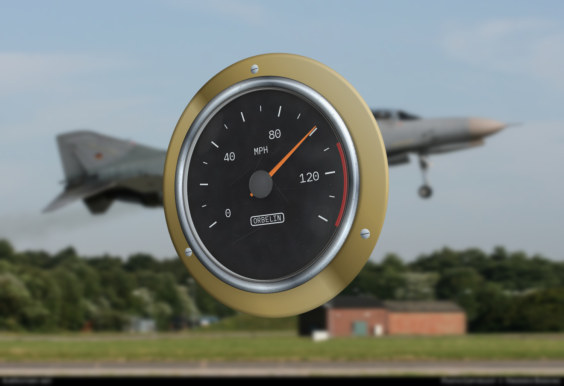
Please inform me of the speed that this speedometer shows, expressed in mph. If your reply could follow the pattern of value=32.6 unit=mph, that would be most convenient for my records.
value=100 unit=mph
